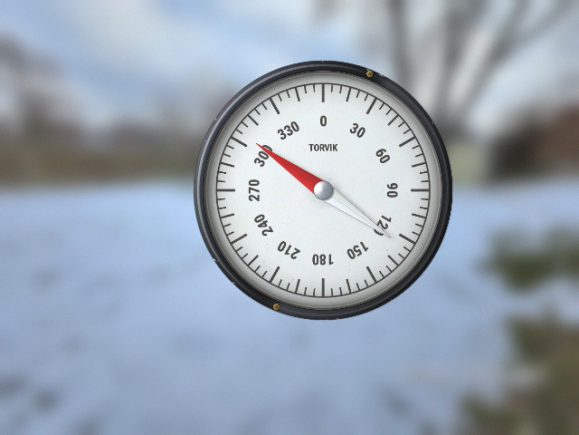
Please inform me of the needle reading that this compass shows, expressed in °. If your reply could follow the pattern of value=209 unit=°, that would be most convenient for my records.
value=305 unit=°
